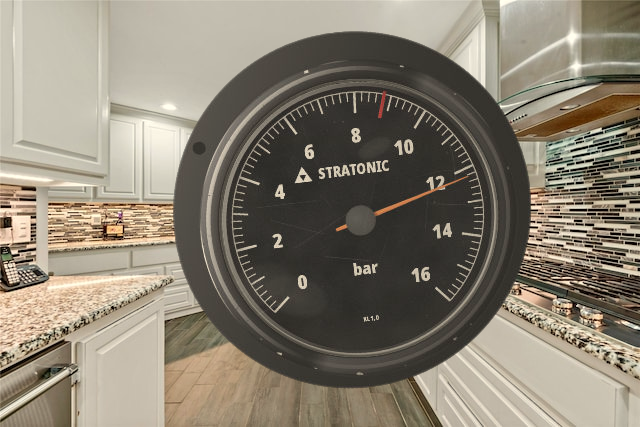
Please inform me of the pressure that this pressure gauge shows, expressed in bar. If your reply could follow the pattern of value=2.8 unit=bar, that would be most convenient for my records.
value=12.2 unit=bar
